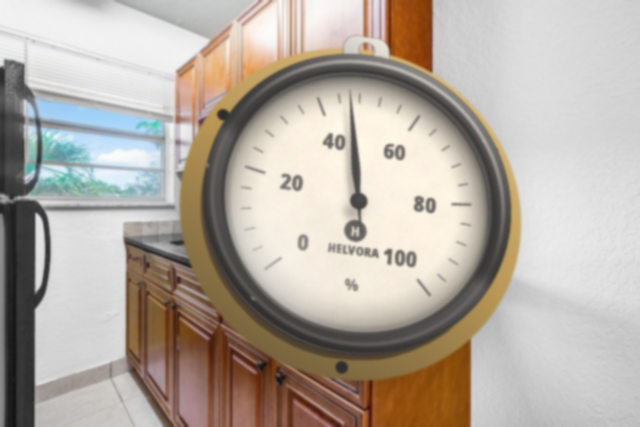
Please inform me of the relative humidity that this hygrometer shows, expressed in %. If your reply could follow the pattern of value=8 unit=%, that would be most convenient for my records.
value=46 unit=%
